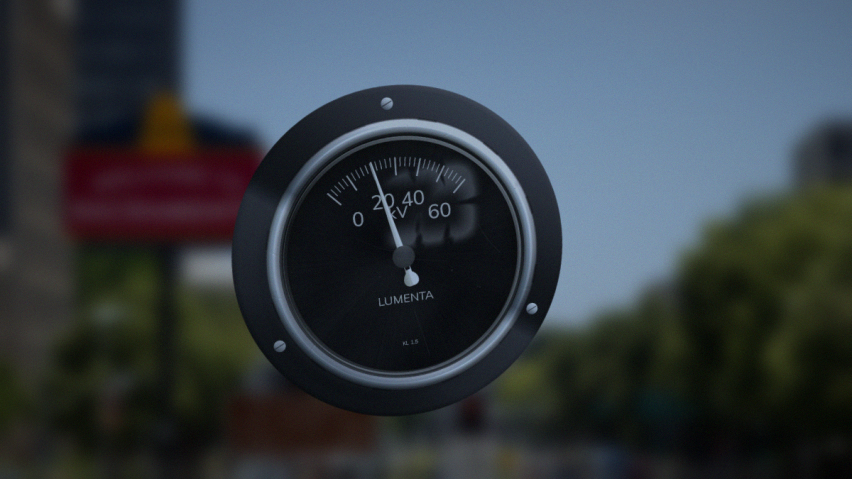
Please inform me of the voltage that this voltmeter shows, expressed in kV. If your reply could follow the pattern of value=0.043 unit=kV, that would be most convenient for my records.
value=20 unit=kV
